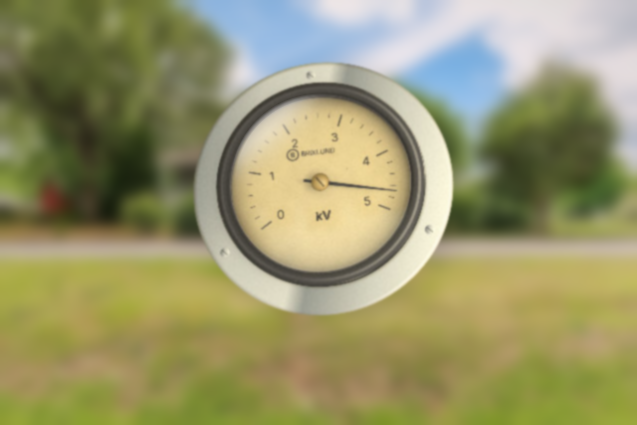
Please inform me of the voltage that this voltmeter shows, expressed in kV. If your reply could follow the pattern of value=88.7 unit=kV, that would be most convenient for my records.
value=4.7 unit=kV
